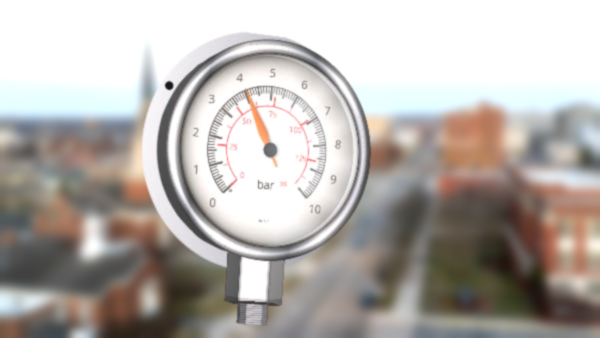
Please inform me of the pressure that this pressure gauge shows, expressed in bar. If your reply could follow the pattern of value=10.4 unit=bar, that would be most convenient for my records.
value=4 unit=bar
